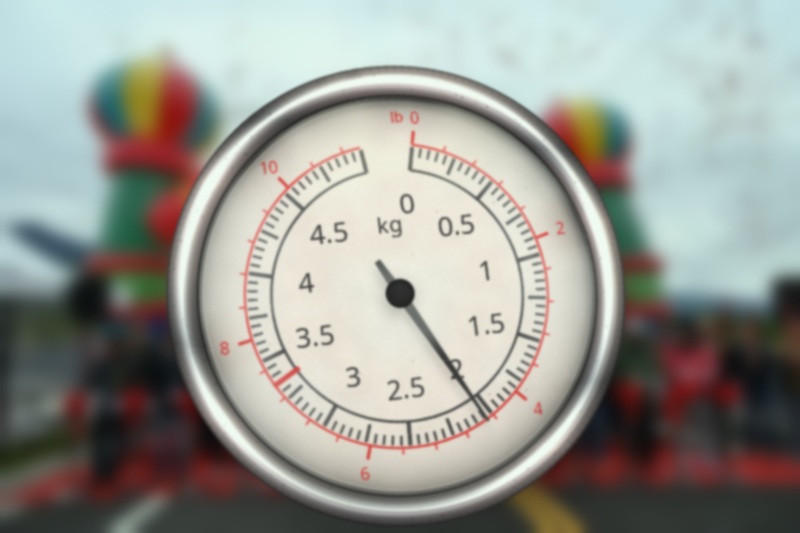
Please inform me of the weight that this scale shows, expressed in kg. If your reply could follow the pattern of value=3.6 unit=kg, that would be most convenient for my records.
value=2.05 unit=kg
